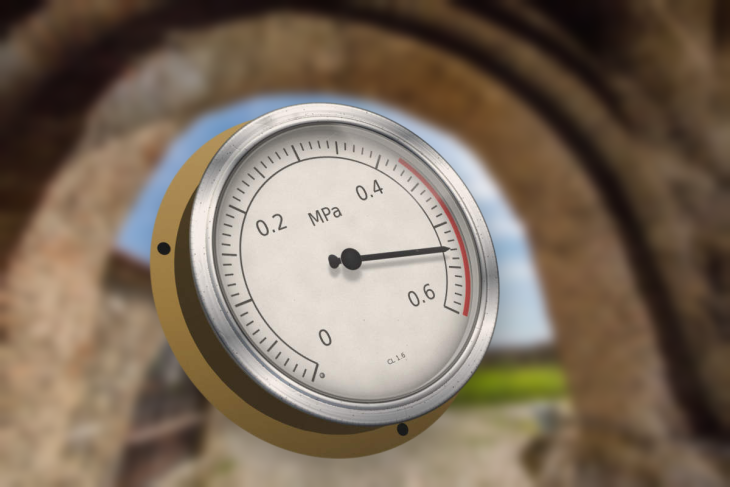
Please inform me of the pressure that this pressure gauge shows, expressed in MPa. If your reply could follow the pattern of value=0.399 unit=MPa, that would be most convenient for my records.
value=0.53 unit=MPa
